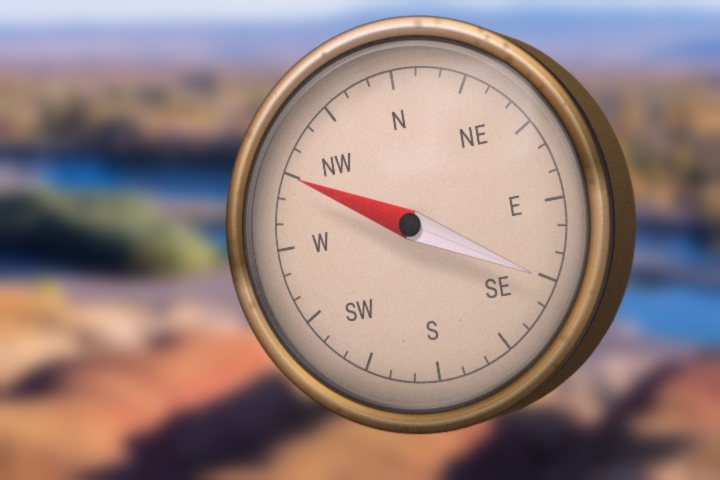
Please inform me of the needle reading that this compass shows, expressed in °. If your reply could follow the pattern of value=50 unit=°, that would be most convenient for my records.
value=300 unit=°
